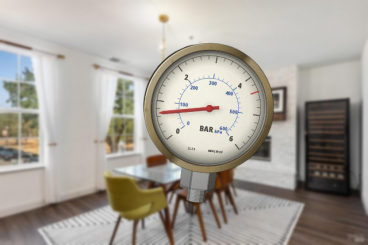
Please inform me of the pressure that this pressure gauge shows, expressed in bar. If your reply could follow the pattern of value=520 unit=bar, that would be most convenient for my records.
value=0.7 unit=bar
